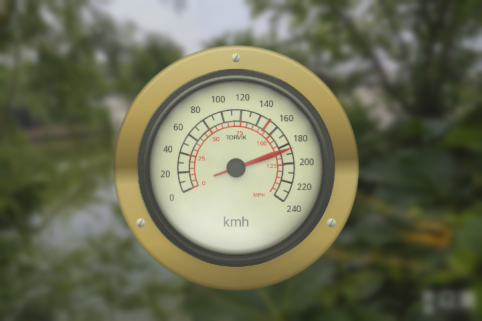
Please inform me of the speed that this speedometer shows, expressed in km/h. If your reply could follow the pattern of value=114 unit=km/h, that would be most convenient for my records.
value=185 unit=km/h
